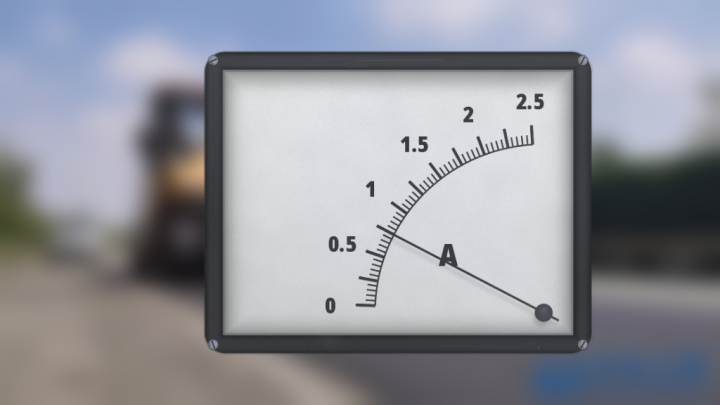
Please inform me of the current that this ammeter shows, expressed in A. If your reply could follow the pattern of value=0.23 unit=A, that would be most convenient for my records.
value=0.75 unit=A
